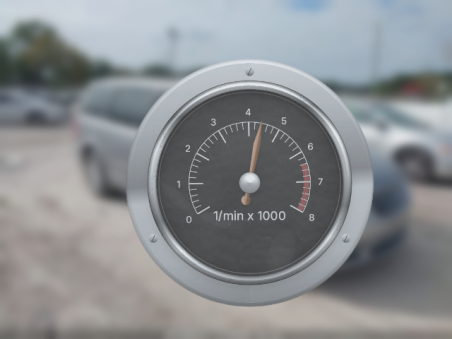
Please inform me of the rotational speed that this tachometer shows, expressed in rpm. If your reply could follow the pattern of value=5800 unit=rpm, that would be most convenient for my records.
value=4400 unit=rpm
